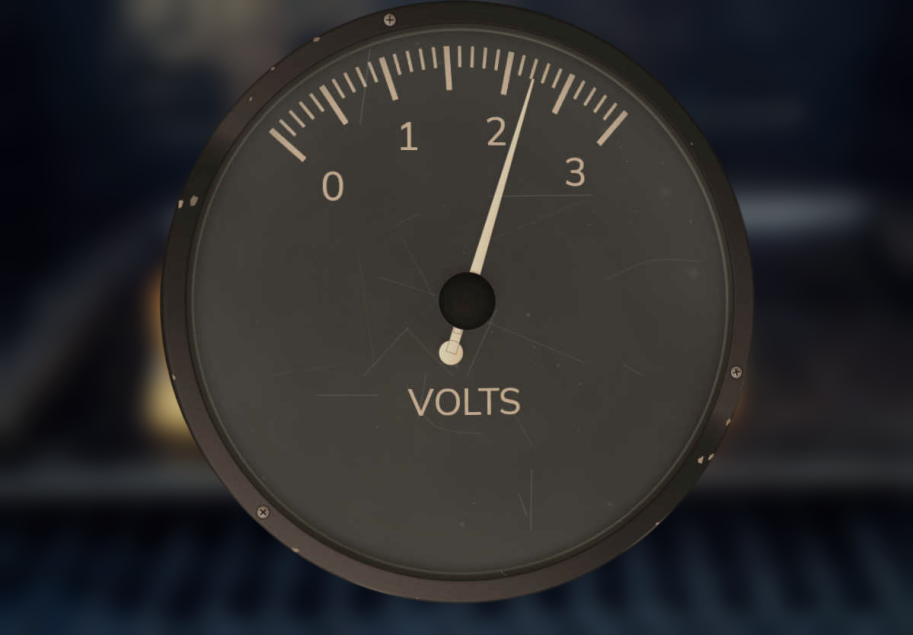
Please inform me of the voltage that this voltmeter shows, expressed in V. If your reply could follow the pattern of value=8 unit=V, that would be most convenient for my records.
value=2.2 unit=V
